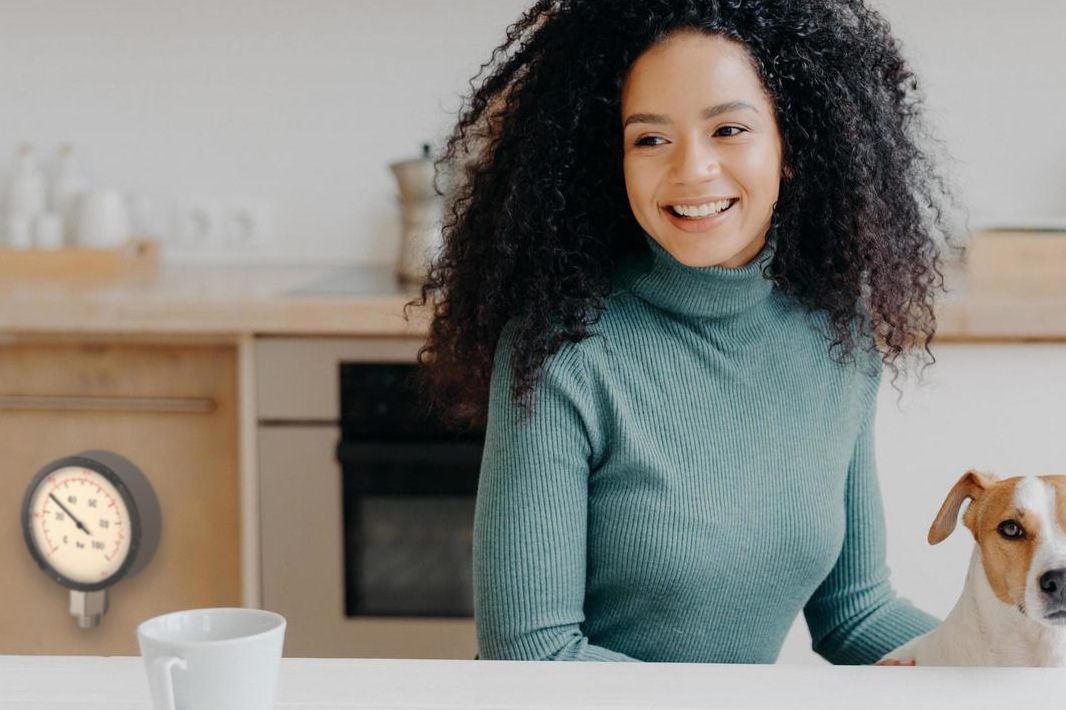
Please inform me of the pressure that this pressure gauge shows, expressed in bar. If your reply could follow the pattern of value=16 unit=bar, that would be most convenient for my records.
value=30 unit=bar
